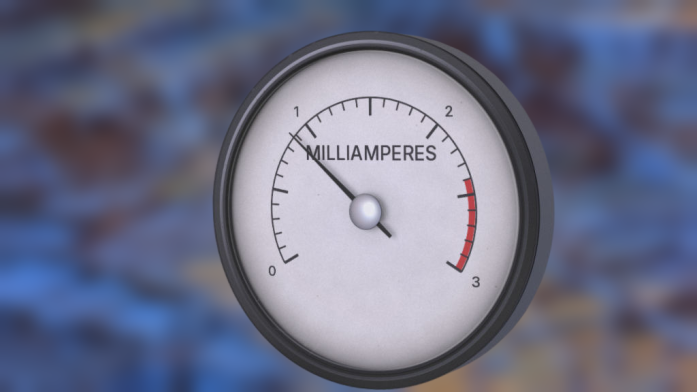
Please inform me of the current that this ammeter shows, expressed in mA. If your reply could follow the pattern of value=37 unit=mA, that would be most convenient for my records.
value=0.9 unit=mA
